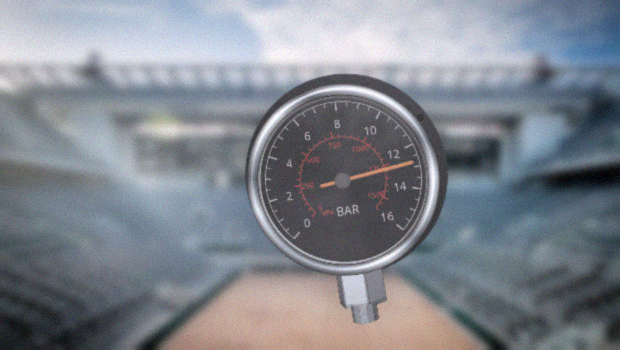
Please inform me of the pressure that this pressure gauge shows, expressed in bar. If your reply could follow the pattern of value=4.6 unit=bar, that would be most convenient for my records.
value=12.75 unit=bar
